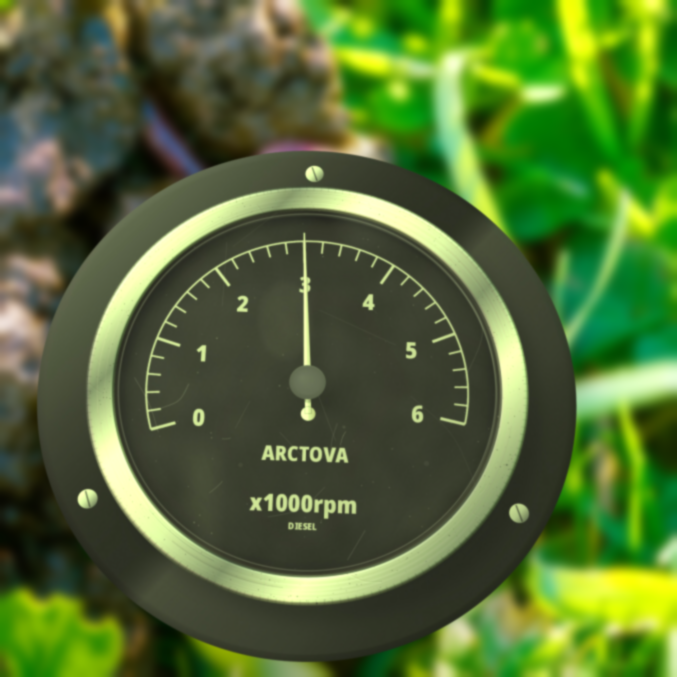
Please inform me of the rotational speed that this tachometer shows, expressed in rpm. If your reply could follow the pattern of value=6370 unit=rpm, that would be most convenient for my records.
value=3000 unit=rpm
